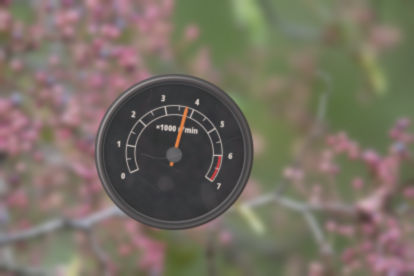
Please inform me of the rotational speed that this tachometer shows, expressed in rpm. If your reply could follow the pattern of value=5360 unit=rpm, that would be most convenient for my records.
value=3750 unit=rpm
